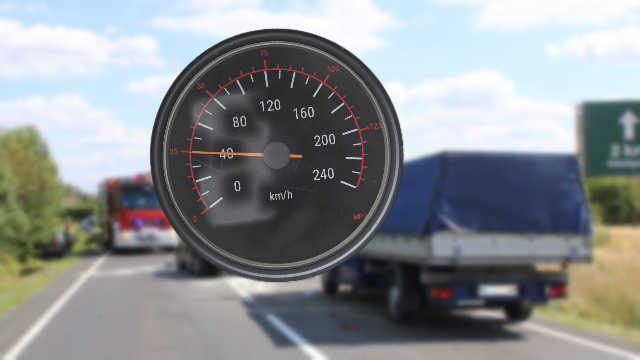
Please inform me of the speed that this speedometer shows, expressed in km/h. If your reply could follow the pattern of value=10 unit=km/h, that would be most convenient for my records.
value=40 unit=km/h
